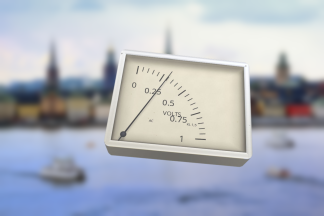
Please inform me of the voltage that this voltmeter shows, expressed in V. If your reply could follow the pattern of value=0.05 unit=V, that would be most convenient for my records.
value=0.3 unit=V
